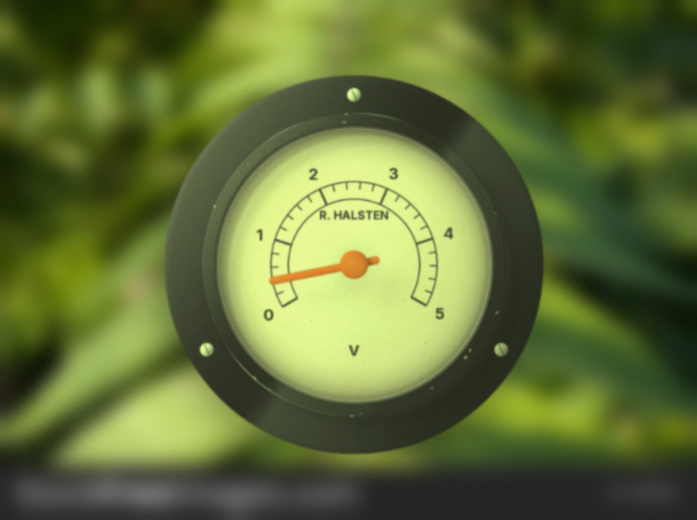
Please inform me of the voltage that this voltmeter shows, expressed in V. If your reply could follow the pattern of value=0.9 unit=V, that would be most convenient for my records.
value=0.4 unit=V
